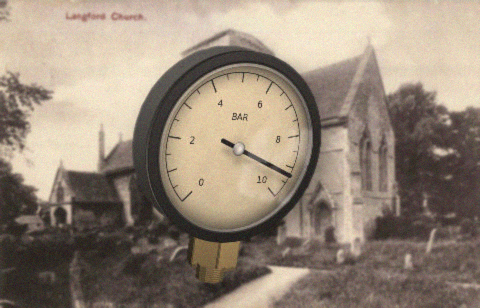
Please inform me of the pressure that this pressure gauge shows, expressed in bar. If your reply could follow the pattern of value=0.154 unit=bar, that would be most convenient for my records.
value=9.25 unit=bar
